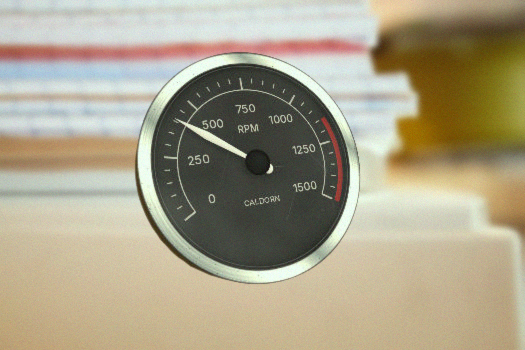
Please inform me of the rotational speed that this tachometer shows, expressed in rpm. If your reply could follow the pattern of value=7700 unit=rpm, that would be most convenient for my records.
value=400 unit=rpm
